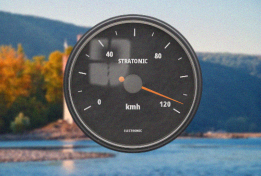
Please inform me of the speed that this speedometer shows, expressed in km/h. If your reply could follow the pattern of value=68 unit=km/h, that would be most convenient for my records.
value=115 unit=km/h
